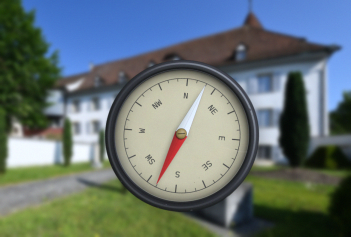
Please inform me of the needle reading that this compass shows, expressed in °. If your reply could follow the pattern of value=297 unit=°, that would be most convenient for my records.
value=200 unit=°
